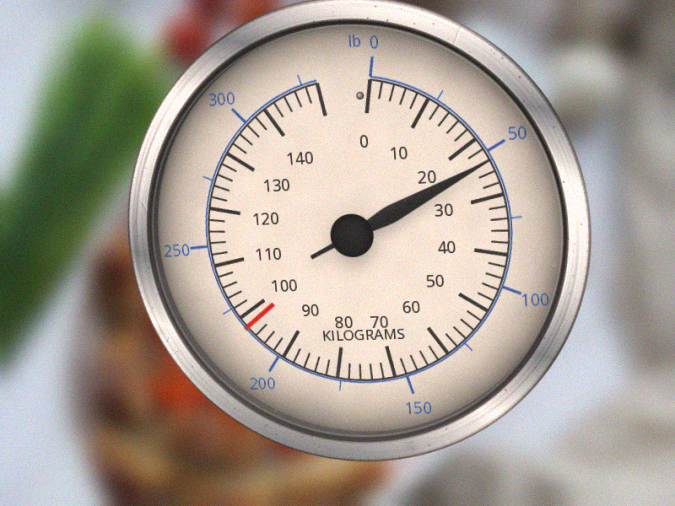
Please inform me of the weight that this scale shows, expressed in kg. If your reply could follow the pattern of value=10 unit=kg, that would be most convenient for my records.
value=24 unit=kg
